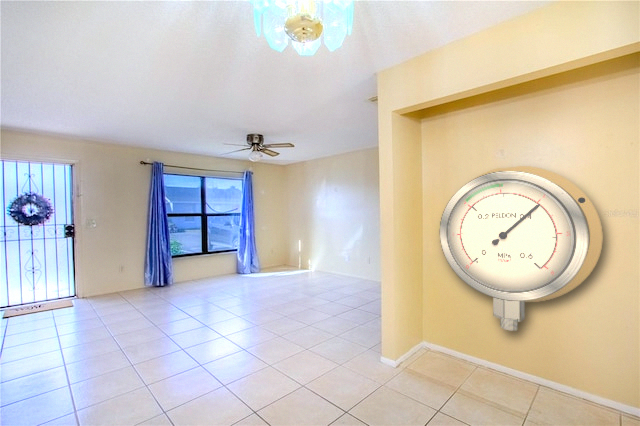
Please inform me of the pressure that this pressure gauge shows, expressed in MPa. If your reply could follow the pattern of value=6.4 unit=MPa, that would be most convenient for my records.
value=0.4 unit=MPa
